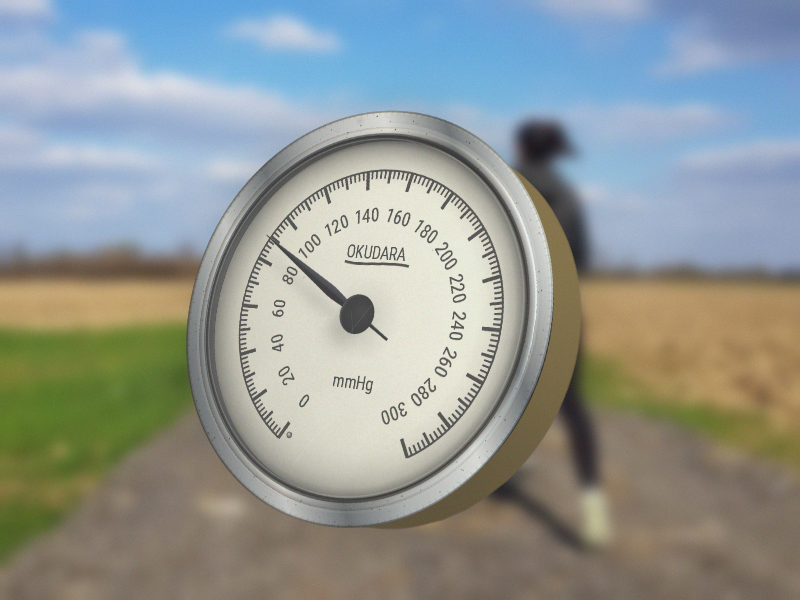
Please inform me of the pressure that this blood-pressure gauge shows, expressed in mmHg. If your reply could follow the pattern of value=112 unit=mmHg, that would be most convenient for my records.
value=90 unit=mmHg
